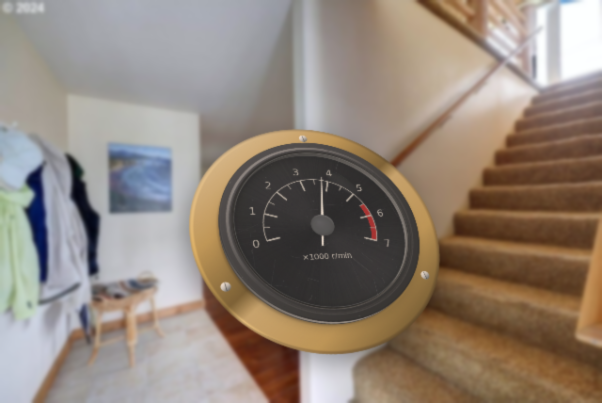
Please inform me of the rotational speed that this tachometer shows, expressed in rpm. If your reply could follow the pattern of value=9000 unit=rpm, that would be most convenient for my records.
value=3750 unit=rpm
